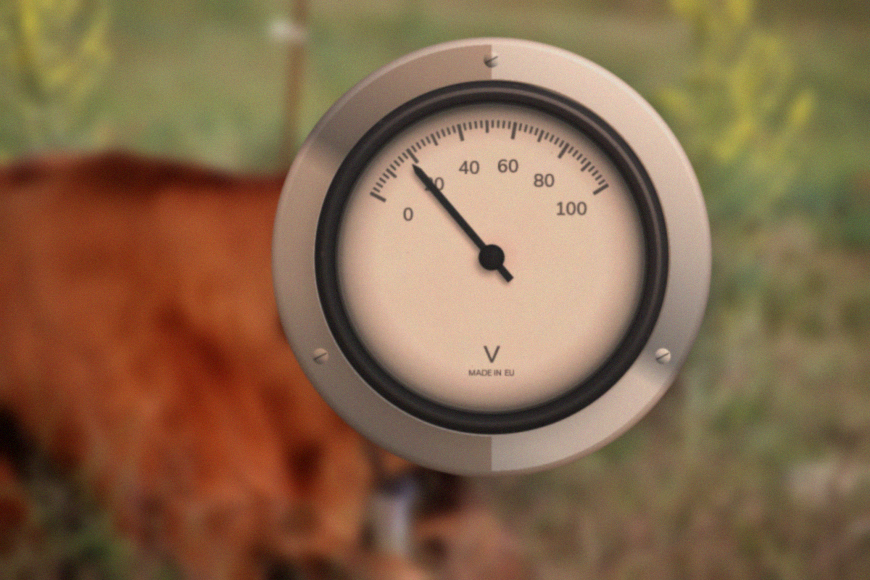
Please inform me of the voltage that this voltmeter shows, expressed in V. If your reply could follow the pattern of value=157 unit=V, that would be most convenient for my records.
value=18 unit=V
